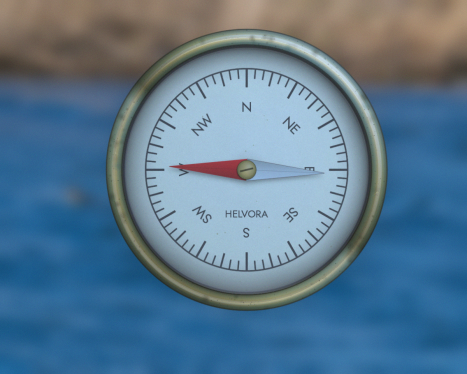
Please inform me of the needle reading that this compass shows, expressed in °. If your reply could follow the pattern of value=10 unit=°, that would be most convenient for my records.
value=272.5 unit=°
